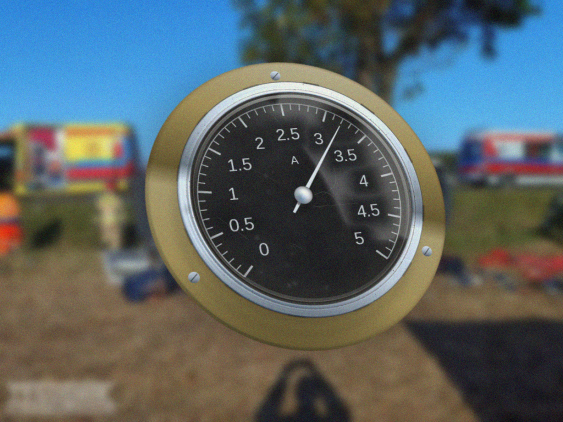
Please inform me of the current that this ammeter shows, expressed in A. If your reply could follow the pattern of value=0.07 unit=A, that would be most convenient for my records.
value=3.2 unit=A
